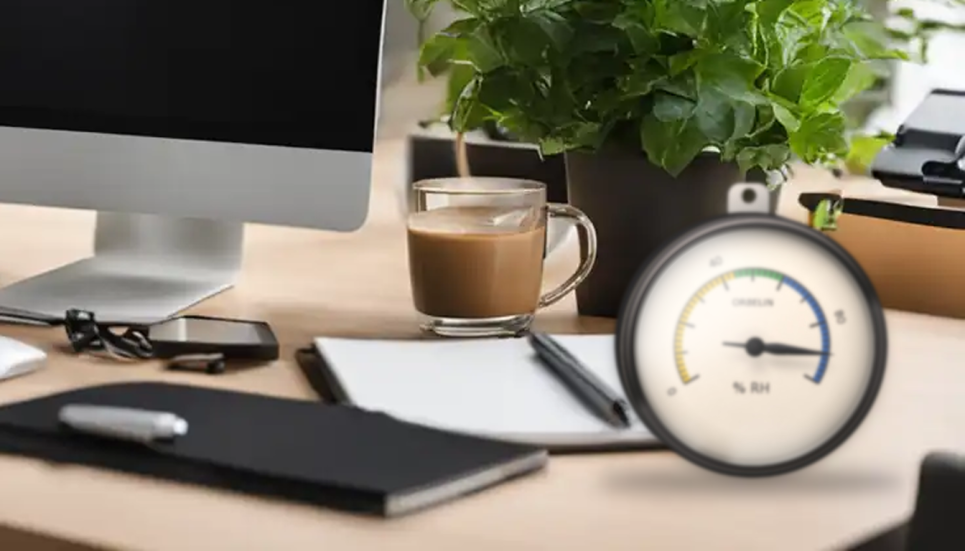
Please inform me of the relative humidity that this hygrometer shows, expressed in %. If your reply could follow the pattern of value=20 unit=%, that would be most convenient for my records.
value=90 unit=%
